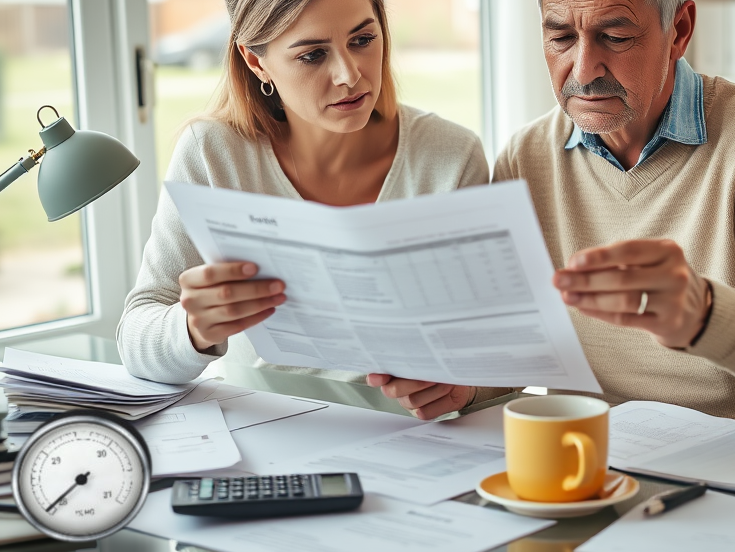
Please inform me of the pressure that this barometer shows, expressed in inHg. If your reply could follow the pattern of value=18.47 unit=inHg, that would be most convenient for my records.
value=28.1 unit=inHg
